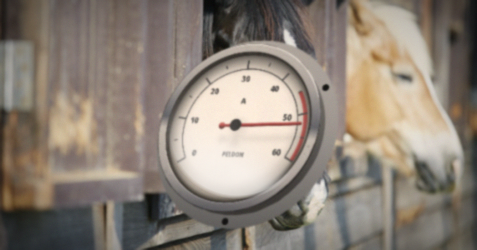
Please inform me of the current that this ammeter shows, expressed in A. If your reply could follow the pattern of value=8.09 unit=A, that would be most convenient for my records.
value=52.5 unit=A
